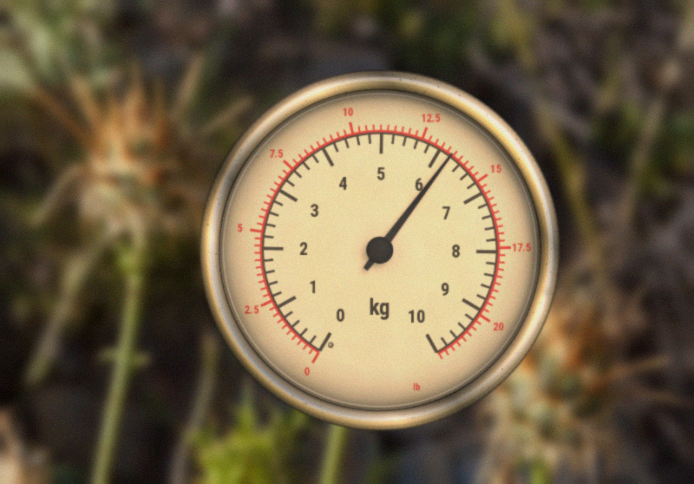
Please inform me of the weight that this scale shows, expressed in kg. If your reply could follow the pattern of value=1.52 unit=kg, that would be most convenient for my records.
value=6.2 unit=kg
